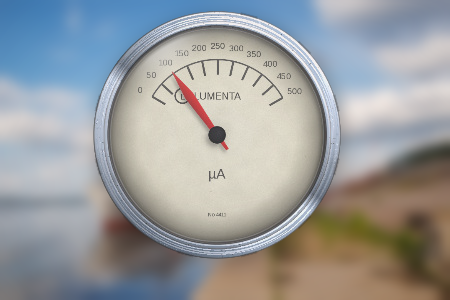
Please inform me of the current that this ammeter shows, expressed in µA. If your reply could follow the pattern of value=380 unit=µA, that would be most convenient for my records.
value=100 unit=µA
